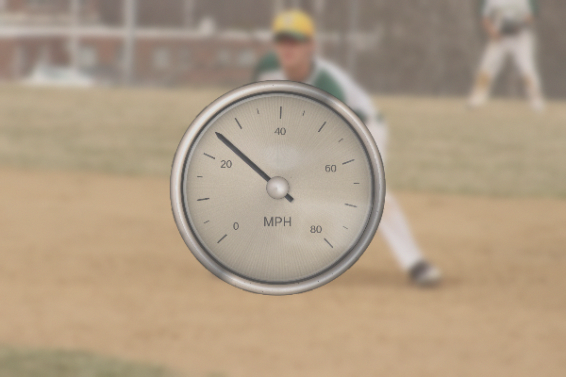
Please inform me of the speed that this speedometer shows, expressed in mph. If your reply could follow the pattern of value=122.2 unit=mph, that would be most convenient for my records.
value=25 unit=mph
